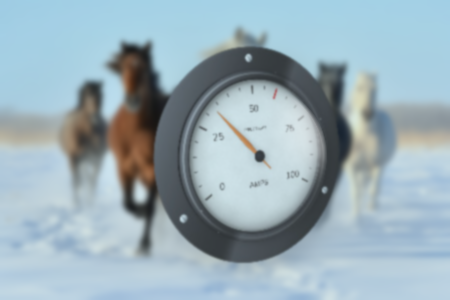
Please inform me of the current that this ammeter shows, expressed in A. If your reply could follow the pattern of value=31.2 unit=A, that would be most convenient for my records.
value=32.5 unit=A
